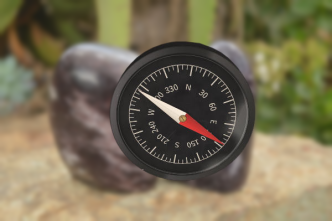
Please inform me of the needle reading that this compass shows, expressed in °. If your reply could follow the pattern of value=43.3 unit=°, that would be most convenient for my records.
value=115 unit=°
